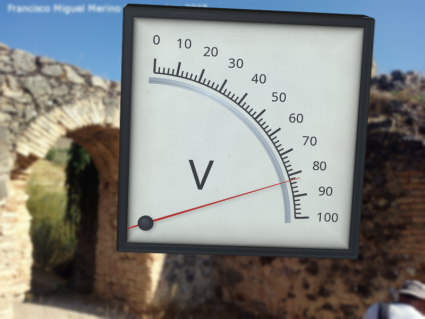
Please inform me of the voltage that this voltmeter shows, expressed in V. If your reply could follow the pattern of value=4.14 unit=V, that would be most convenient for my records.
value=82 unit=V
